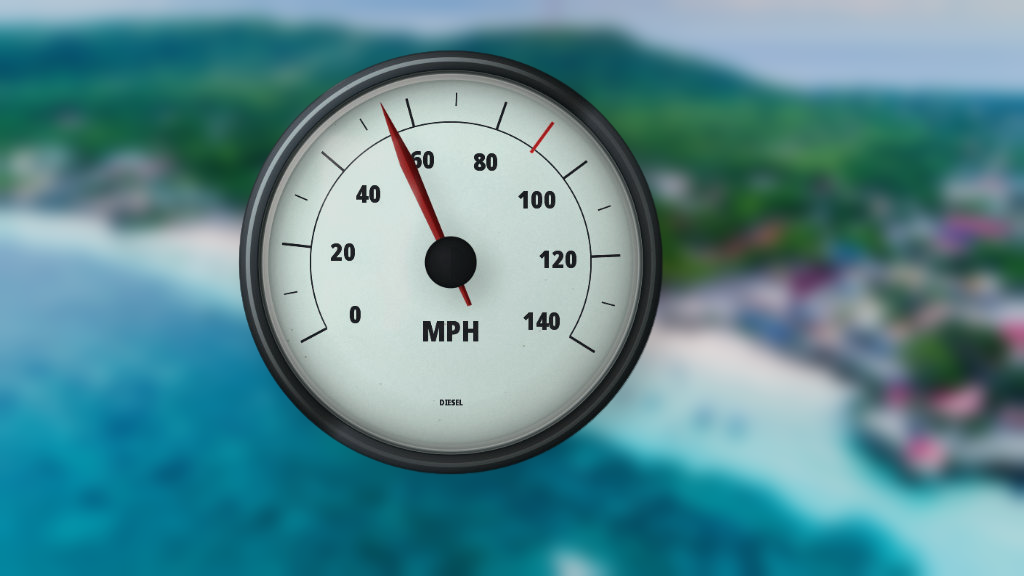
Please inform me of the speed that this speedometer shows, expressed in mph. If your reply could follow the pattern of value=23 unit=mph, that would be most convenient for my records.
value=55 unit=mph
